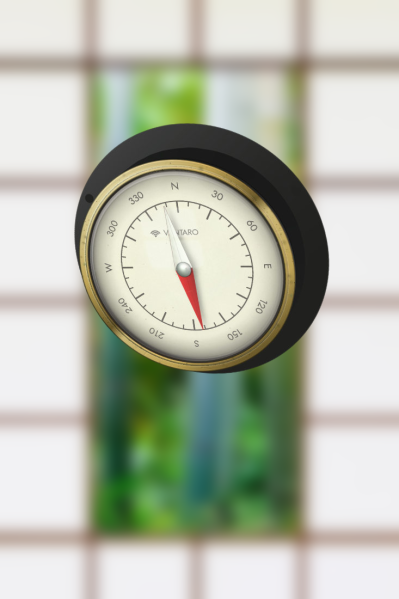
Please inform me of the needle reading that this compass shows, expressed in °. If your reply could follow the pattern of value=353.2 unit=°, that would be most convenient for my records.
value=170 unit=°
